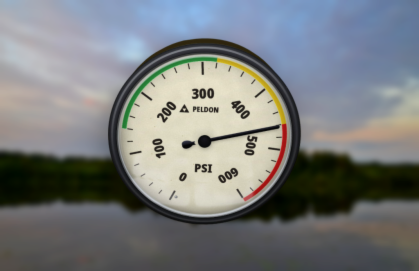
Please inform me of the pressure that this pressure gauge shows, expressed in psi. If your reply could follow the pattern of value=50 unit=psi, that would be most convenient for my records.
value=460 unit=psi
